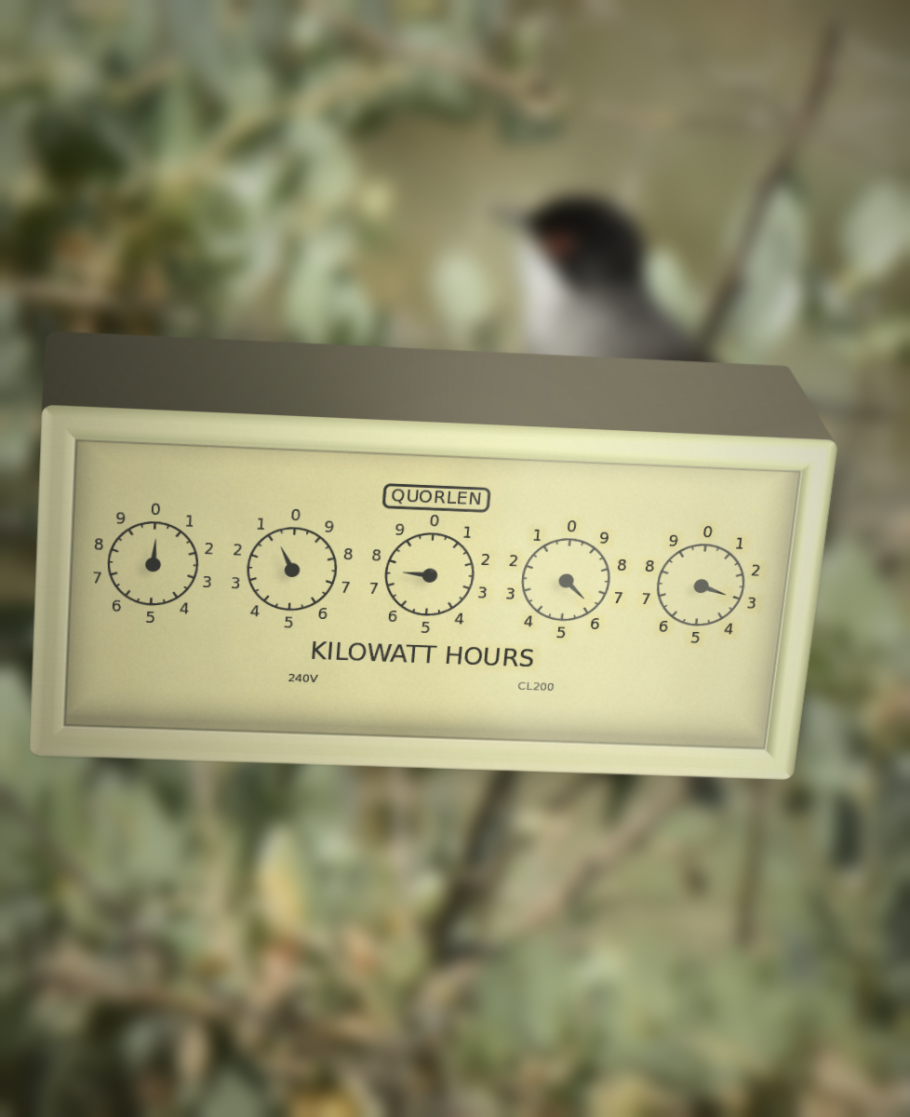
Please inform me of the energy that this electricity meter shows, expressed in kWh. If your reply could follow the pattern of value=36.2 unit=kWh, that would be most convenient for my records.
value=763 unit=kWh
